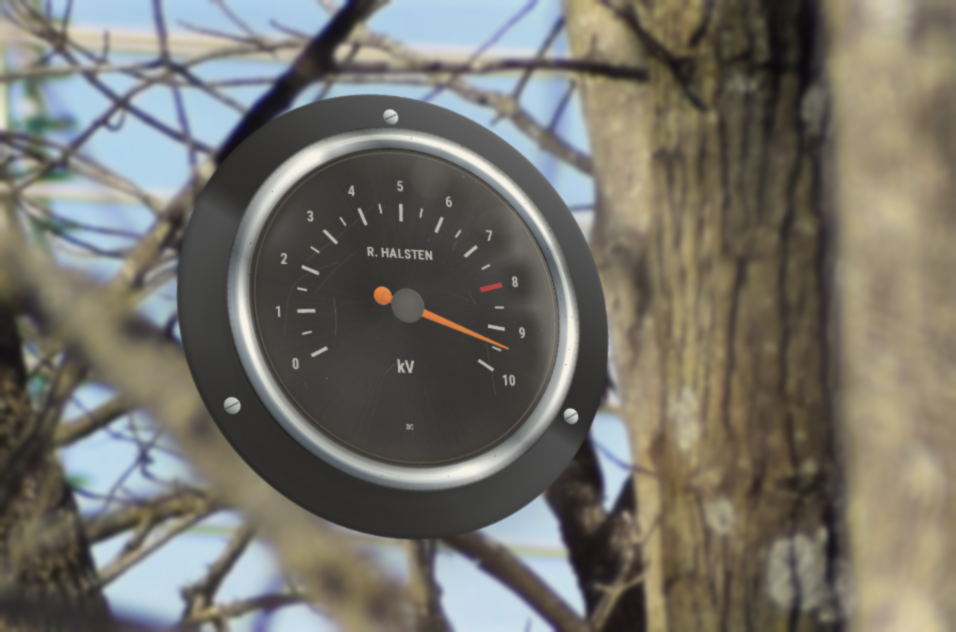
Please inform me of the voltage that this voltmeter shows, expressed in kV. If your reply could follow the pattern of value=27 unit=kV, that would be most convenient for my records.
value=9.5 unit=kV
